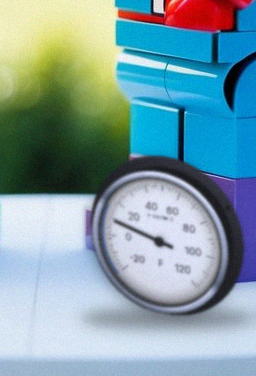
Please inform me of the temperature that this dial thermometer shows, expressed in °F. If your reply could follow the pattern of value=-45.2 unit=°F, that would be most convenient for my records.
value=10 unit=°F
